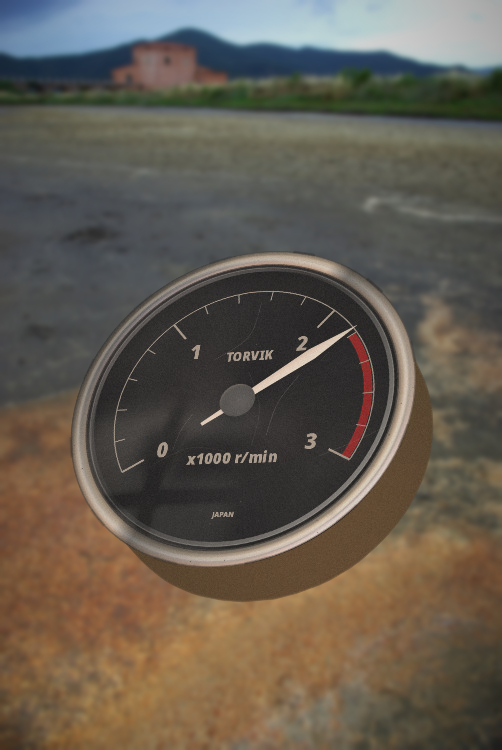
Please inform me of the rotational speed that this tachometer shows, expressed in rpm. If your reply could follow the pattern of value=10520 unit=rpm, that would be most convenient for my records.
value=2200 unit=rpm
